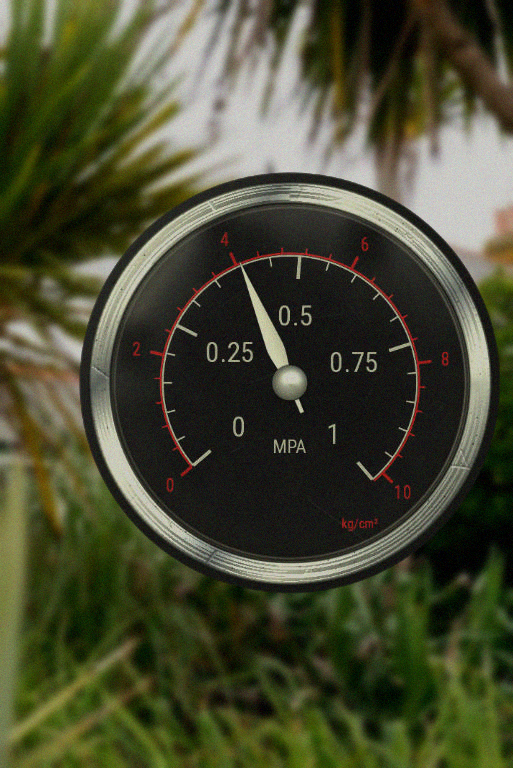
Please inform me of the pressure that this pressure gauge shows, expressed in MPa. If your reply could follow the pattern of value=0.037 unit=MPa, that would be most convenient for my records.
value=0.4 unit=MPa
